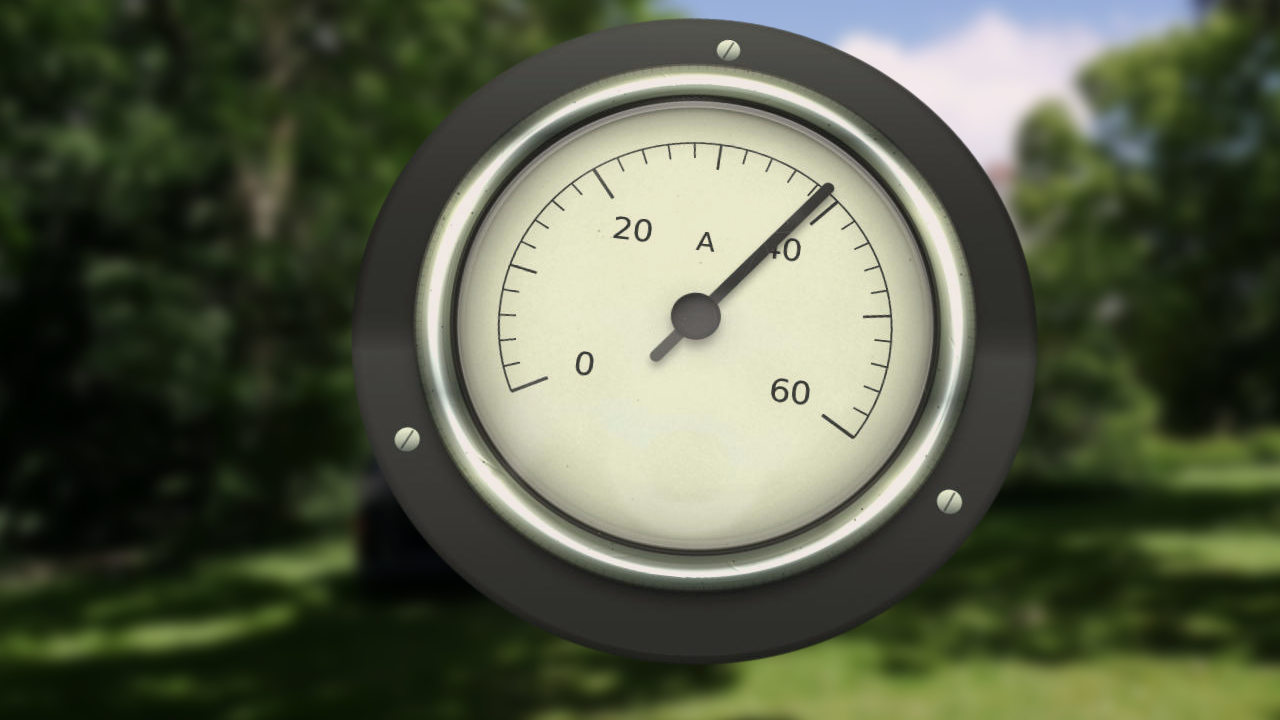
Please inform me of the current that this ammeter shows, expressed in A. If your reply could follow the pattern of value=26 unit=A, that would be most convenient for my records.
value=39 unit=A
